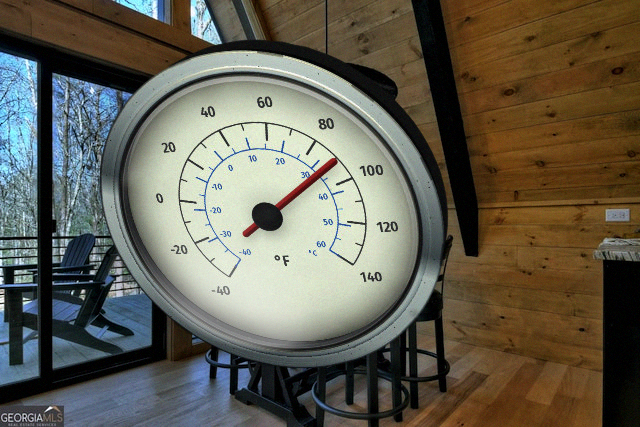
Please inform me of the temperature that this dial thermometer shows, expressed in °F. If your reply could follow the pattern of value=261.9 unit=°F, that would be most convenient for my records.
value=90 unit=°F
